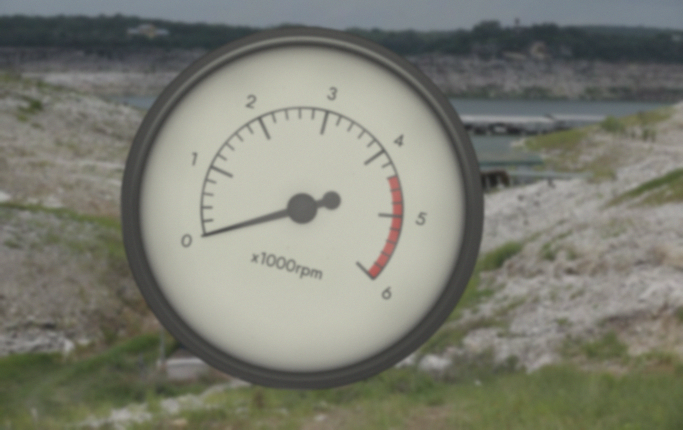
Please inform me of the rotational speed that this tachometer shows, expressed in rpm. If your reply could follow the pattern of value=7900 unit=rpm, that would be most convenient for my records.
value=0 unit=rpm
